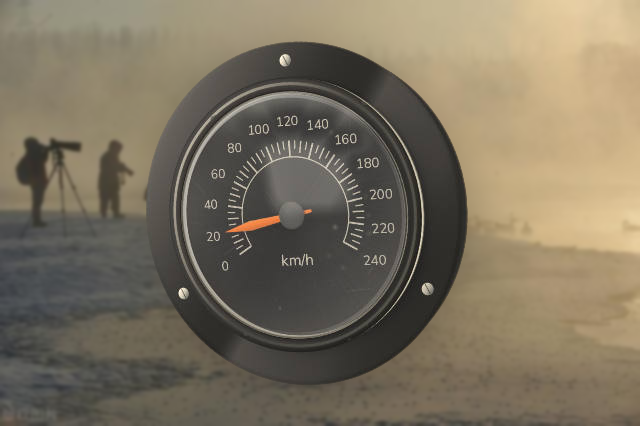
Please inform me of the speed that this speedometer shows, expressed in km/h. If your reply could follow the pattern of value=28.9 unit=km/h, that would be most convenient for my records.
value=20 unit=km/h
